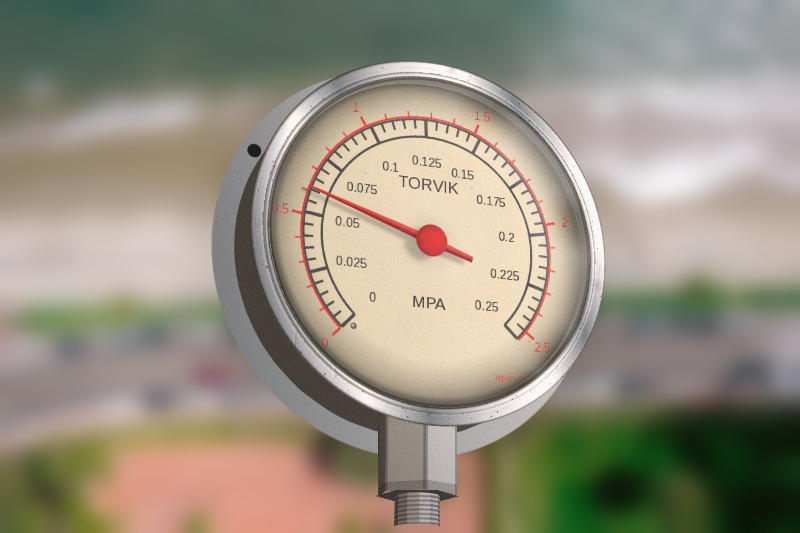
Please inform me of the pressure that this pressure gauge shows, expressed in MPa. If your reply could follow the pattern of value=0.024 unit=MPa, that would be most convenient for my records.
value=0.06 unit=MPa
